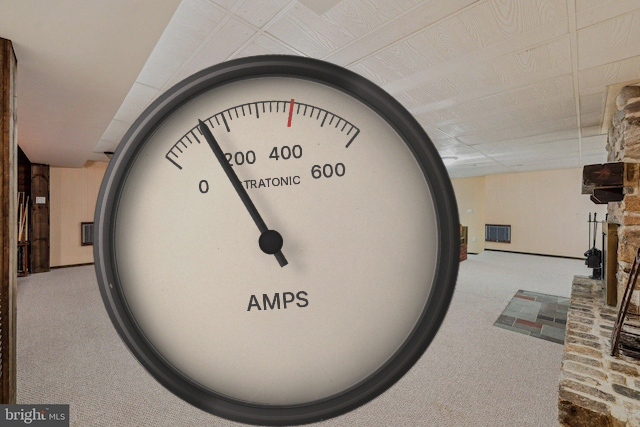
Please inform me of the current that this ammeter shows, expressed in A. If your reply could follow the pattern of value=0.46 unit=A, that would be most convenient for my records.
value=140 unit=A
